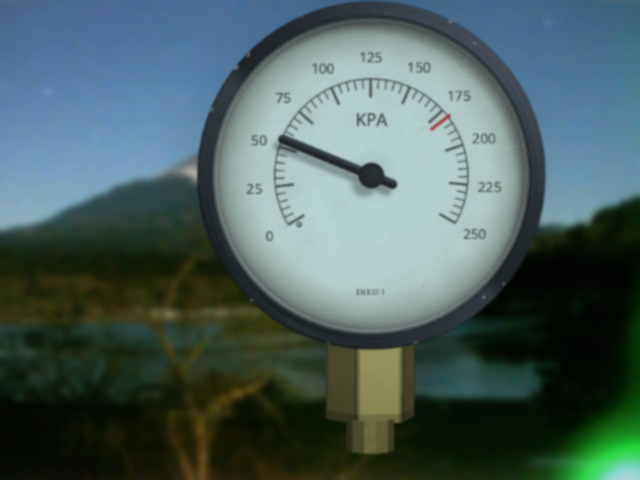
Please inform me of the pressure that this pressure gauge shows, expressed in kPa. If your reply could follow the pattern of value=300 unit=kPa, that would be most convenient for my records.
value=55 unit=kPa
